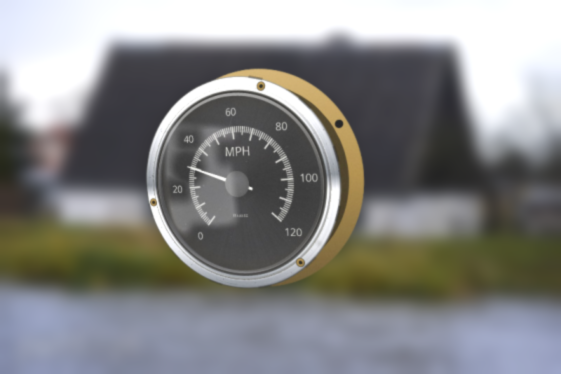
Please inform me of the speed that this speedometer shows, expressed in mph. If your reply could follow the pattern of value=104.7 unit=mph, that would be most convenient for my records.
value=30 unit=mph
